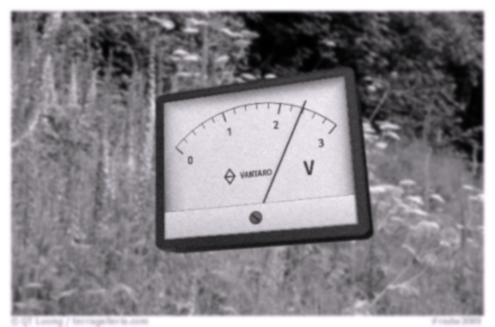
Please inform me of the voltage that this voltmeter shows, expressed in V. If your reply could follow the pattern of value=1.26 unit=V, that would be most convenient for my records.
value=2.4 unit=V
